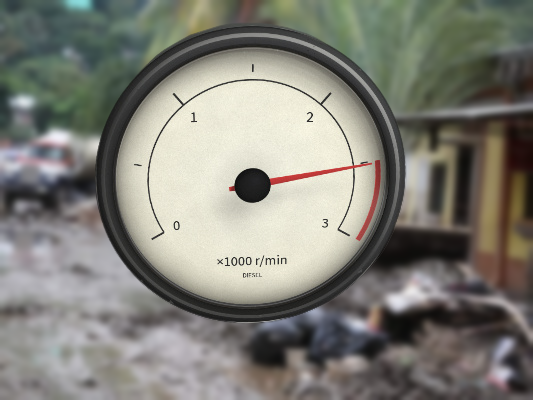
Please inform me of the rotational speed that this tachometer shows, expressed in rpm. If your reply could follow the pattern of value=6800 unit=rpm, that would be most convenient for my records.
value=2500 unit=rpm
